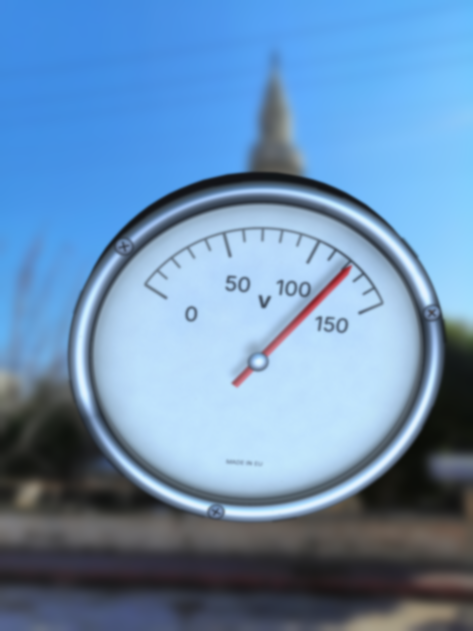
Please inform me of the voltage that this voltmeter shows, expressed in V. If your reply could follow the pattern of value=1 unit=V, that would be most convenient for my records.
value=120 unit=V
